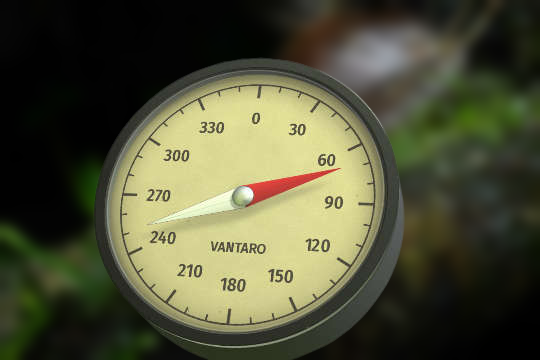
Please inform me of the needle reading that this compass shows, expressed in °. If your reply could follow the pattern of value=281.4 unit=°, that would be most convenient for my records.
value=70 unit=°
